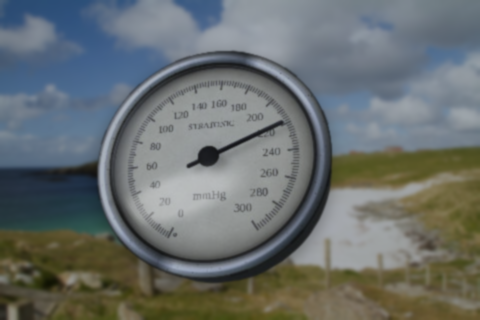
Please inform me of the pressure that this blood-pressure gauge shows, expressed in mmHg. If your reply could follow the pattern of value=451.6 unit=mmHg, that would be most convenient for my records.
value=220 unit=mmHg
